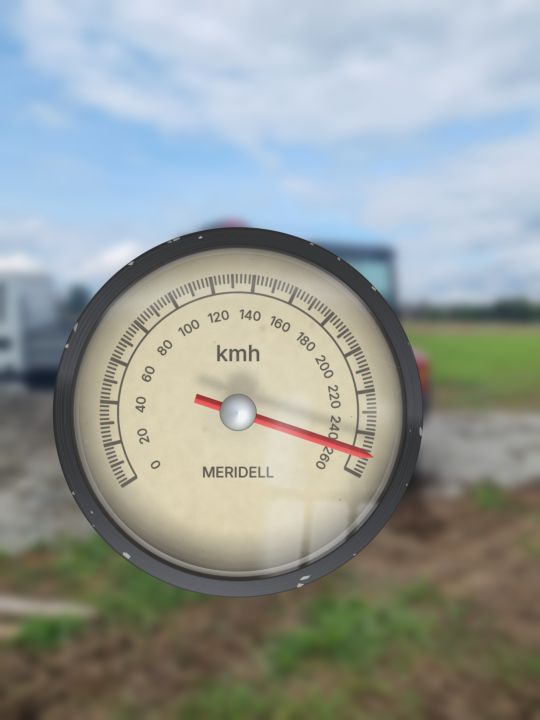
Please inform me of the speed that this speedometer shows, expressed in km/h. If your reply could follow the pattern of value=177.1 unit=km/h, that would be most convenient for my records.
value=250 unit=km/h
